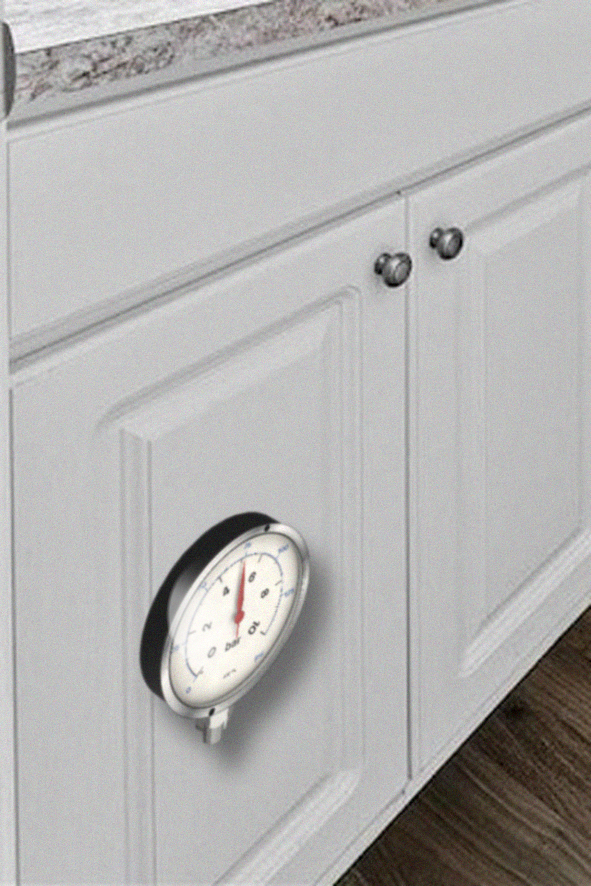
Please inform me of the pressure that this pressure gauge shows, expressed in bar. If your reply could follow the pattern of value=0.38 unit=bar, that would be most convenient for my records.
value=5 unit=bar
